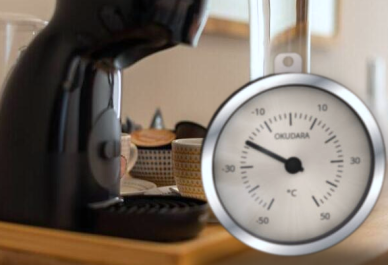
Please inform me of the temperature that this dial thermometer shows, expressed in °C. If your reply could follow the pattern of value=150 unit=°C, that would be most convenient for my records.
value=-20 unit=°C
